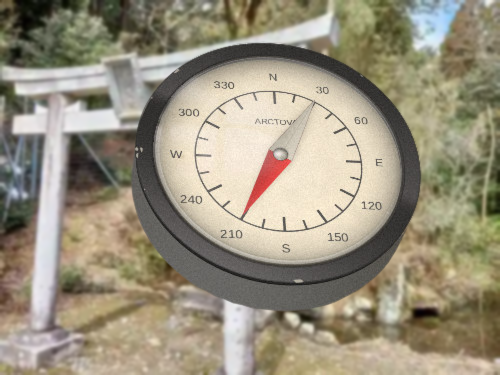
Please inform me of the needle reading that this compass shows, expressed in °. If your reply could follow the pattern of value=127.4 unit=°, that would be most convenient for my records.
value=210 unit=°
